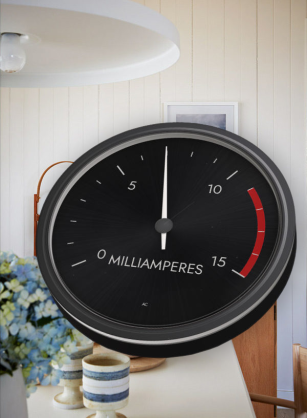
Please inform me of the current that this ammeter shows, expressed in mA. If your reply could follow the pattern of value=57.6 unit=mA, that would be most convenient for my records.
value=7 unit=mA
